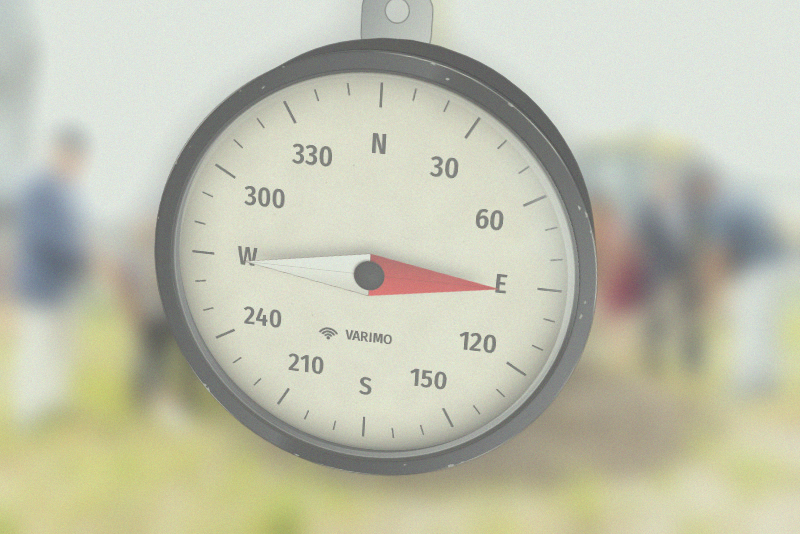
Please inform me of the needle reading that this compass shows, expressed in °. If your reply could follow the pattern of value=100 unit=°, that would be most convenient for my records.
value=90 unit=°
